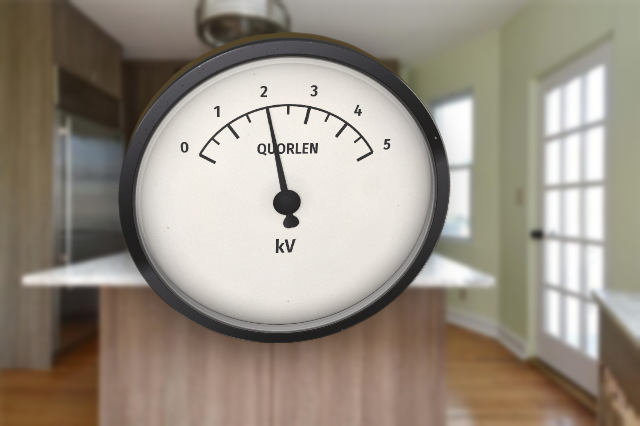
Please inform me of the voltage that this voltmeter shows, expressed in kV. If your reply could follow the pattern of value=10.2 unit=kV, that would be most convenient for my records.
value=2 unit=kV
